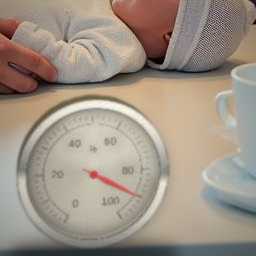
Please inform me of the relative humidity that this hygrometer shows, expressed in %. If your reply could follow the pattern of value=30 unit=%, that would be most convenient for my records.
value=90 unit=%
